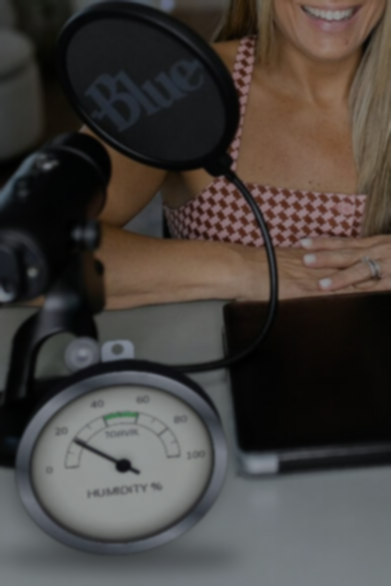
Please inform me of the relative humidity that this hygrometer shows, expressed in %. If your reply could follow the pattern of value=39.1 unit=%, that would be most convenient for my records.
value=20 unit=%
